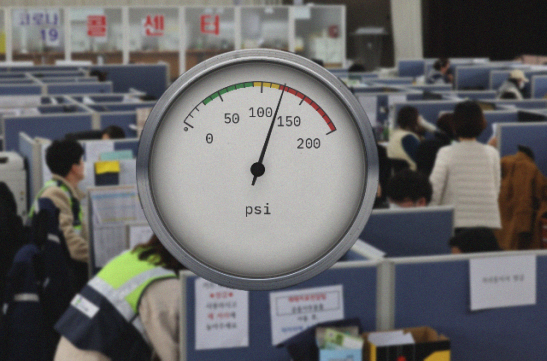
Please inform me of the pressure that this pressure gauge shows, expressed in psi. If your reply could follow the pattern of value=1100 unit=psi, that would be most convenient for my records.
value=125 unit=psi
